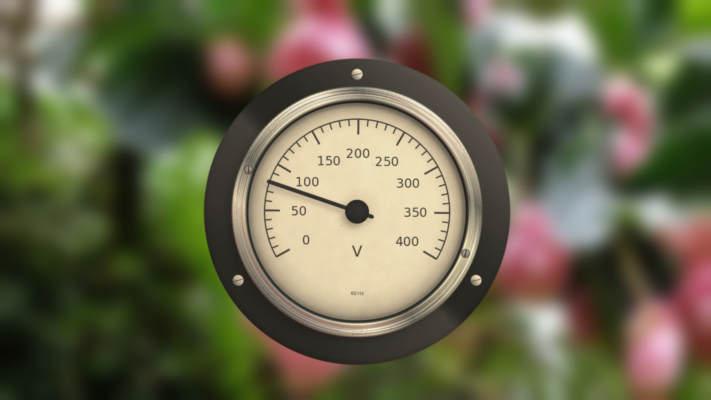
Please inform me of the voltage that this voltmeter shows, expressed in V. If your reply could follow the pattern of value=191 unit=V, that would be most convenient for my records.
value=80 unit=V
